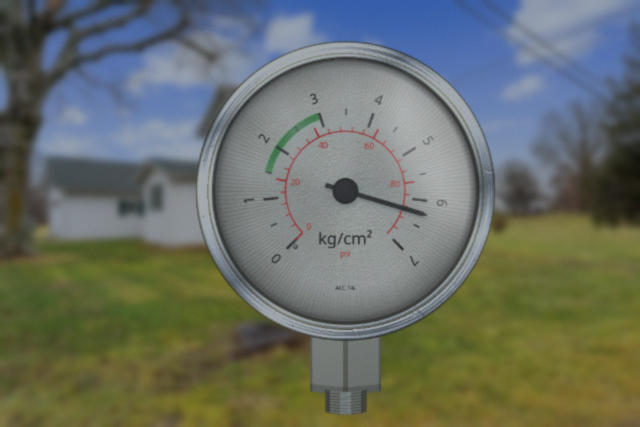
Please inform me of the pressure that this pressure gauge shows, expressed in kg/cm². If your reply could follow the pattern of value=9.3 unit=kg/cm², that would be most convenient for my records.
value=6.25 unit=kg/cm²
